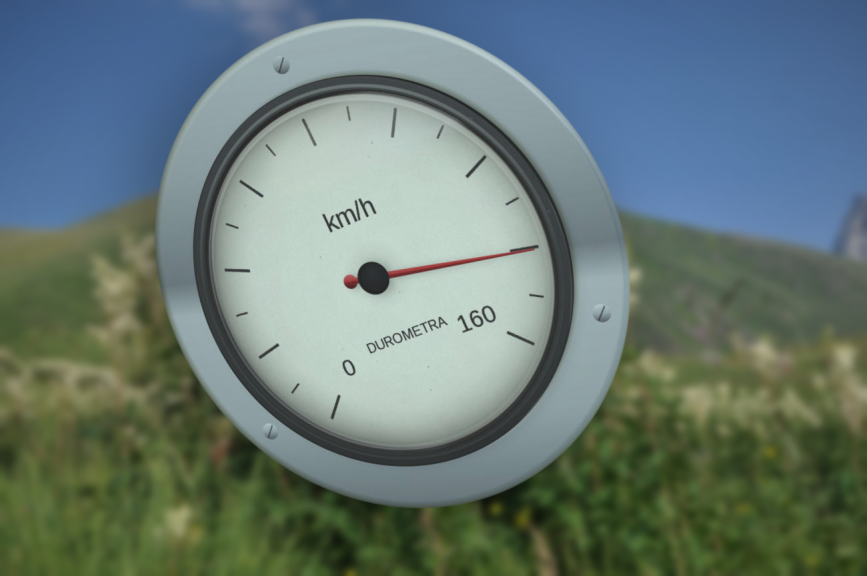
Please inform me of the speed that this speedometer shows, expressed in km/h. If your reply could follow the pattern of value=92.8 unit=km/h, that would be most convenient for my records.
value=140 unit=km/h
